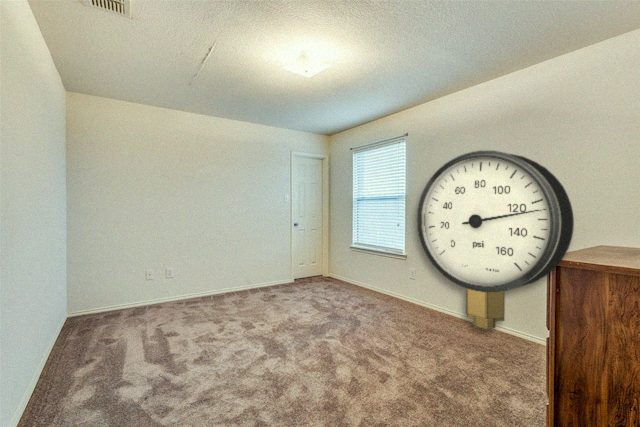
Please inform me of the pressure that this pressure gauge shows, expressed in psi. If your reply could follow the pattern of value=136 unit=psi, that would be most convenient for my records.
value=125 unit=psi
